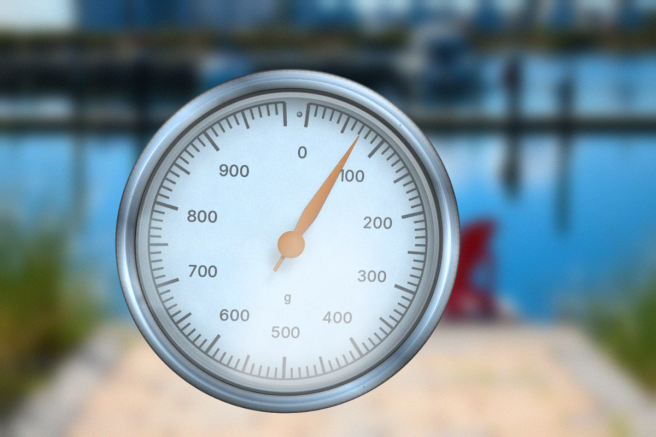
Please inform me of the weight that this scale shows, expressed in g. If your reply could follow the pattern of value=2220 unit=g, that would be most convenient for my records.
value=70 unit=g
